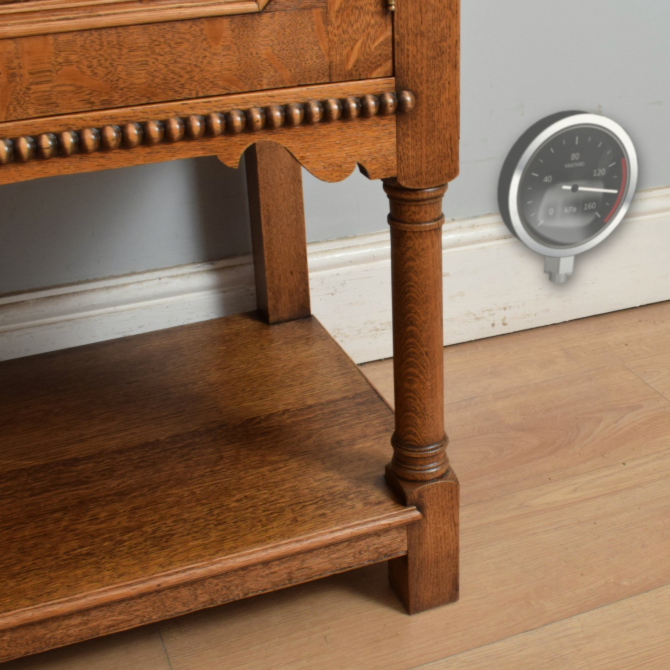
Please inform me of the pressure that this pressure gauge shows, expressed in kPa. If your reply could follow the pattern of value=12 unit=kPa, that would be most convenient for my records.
value=140 unit=kPa
